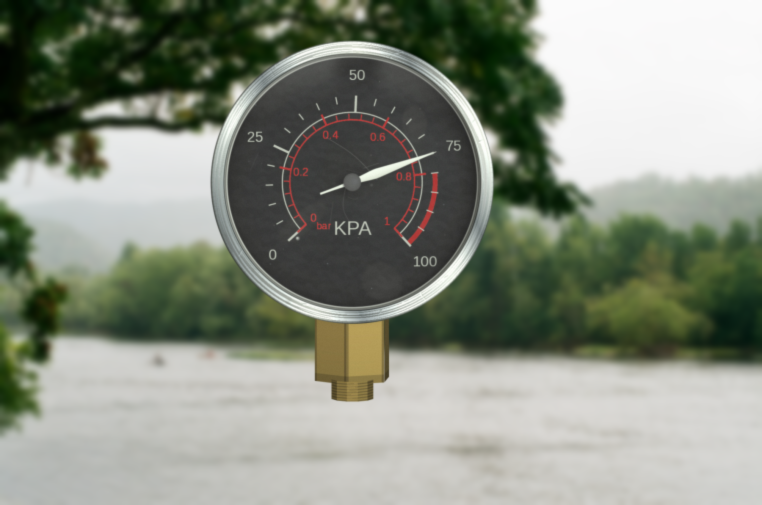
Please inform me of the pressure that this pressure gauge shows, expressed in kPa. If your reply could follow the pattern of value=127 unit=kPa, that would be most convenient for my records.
value=75 unit=kPa
